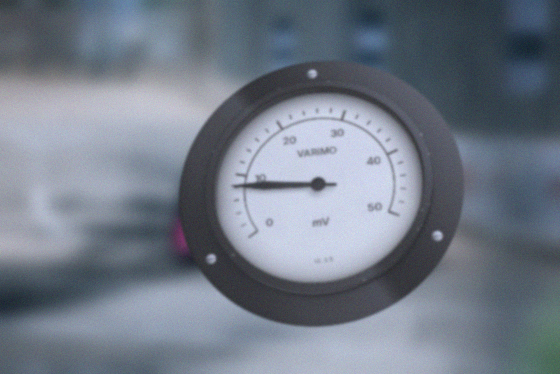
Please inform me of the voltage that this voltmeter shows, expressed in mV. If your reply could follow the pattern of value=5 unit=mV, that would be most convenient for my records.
value=8 unit=mV
